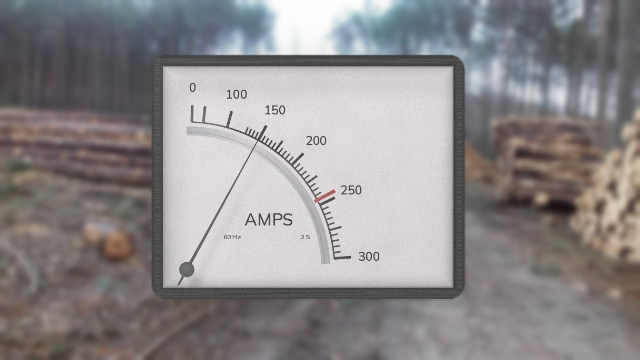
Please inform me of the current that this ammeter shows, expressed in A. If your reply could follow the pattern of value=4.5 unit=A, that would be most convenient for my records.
value=150 unit=A
